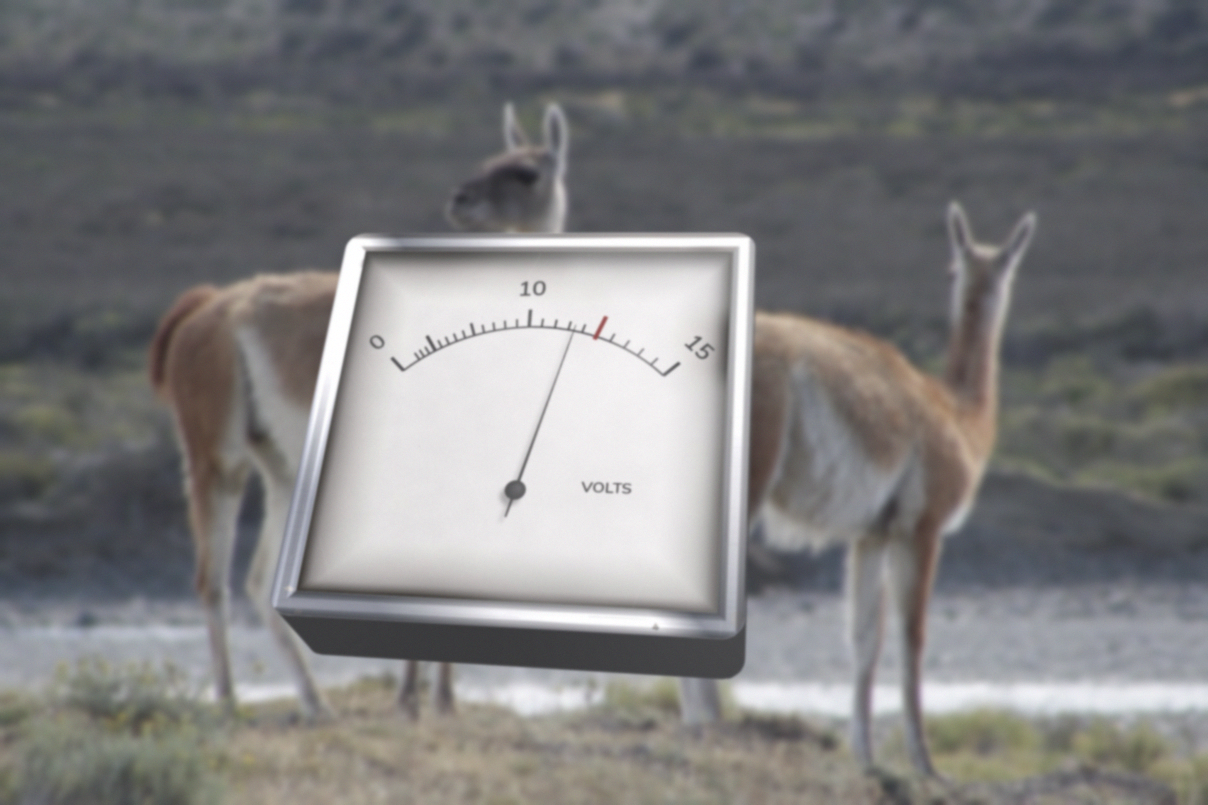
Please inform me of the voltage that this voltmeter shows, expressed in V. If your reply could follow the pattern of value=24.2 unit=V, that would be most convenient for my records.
value=11.75 unit=V
